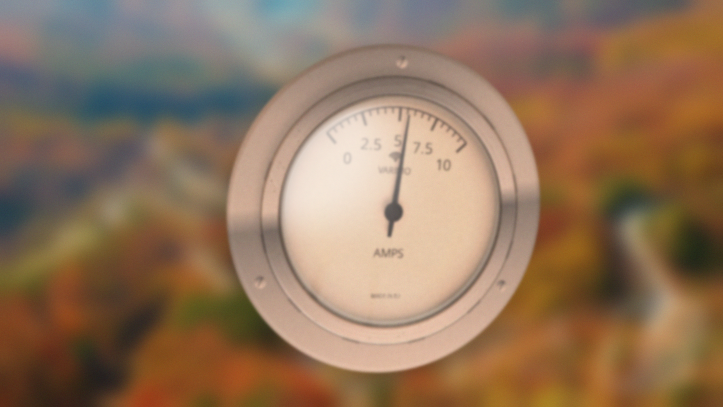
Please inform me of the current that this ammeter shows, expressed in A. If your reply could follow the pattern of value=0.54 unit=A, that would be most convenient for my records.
value=5.5 unit=A
